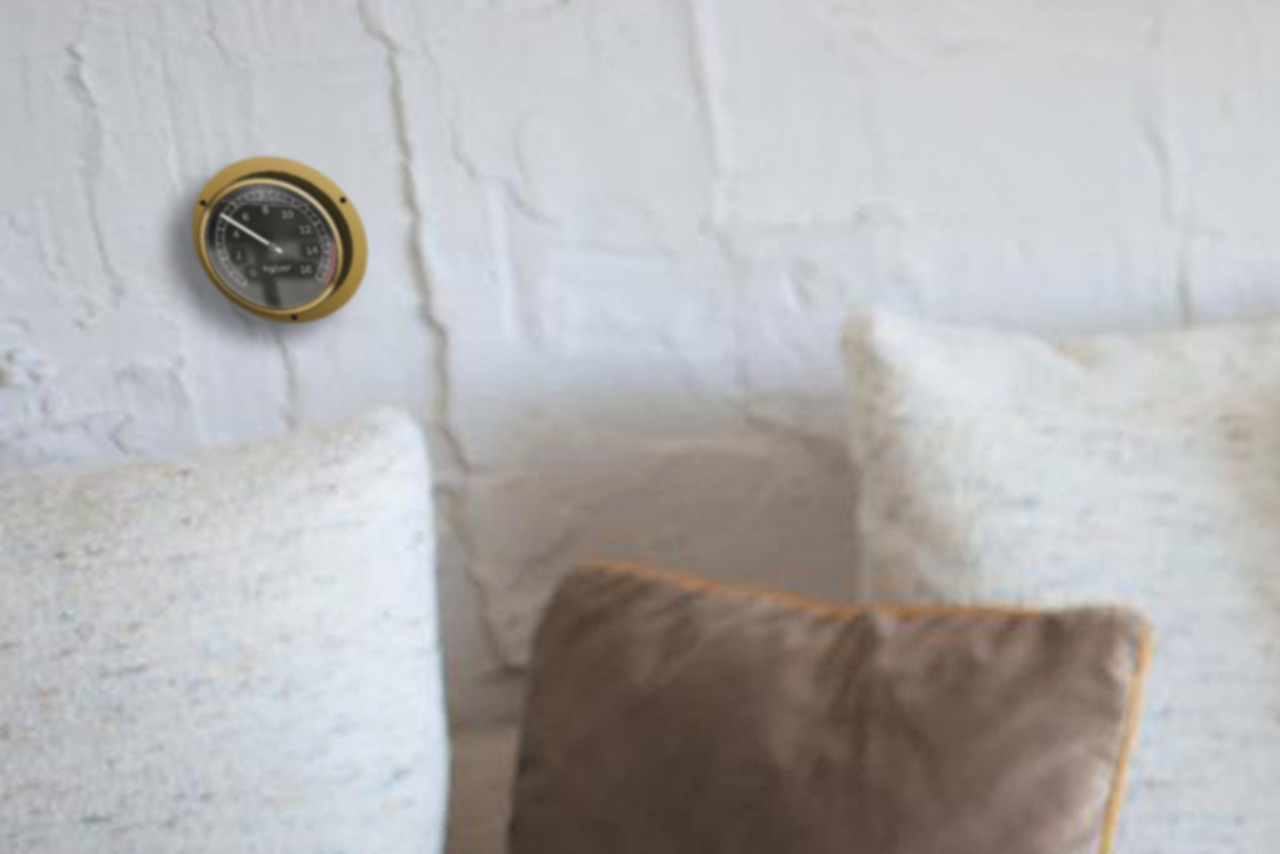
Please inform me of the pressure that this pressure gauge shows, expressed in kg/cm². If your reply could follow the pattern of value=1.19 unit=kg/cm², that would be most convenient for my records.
value=5 unit=kg/cm²
